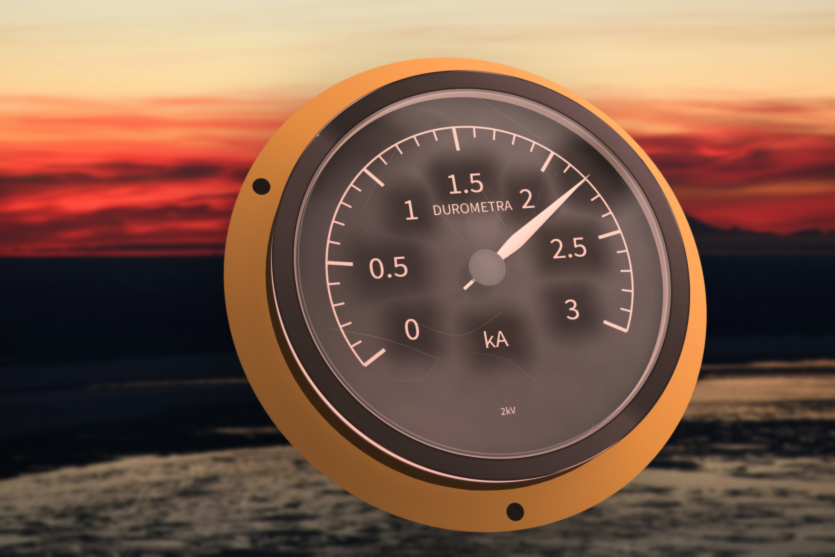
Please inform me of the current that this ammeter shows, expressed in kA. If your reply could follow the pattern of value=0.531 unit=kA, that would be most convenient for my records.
value=2.2 unit=kA
